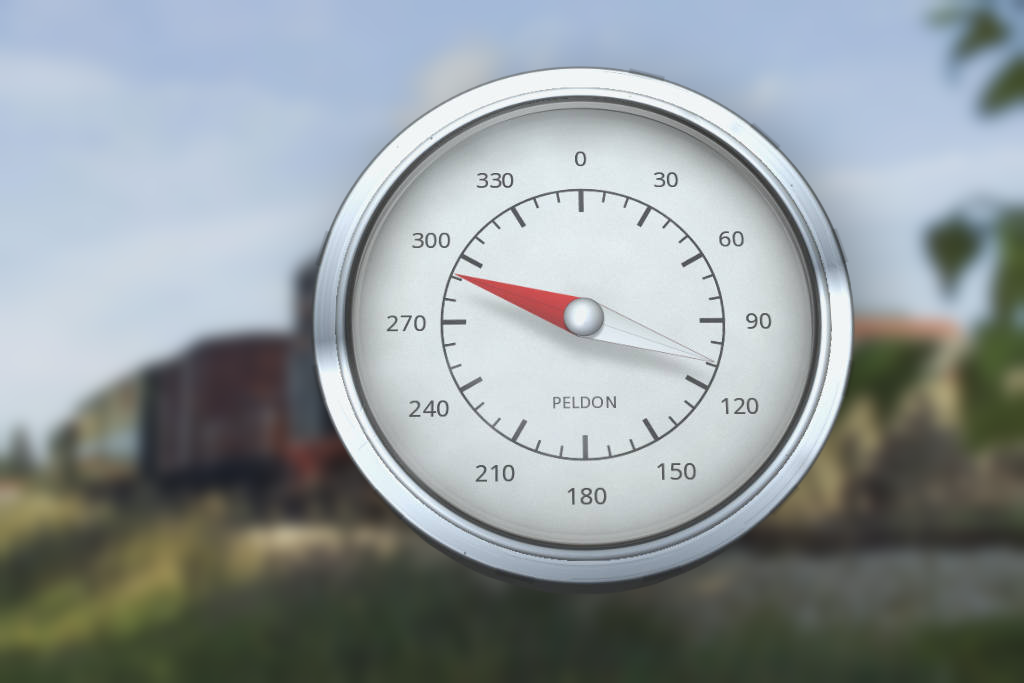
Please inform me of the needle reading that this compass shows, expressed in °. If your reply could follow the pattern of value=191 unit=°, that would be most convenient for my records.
value=290 unit=°
